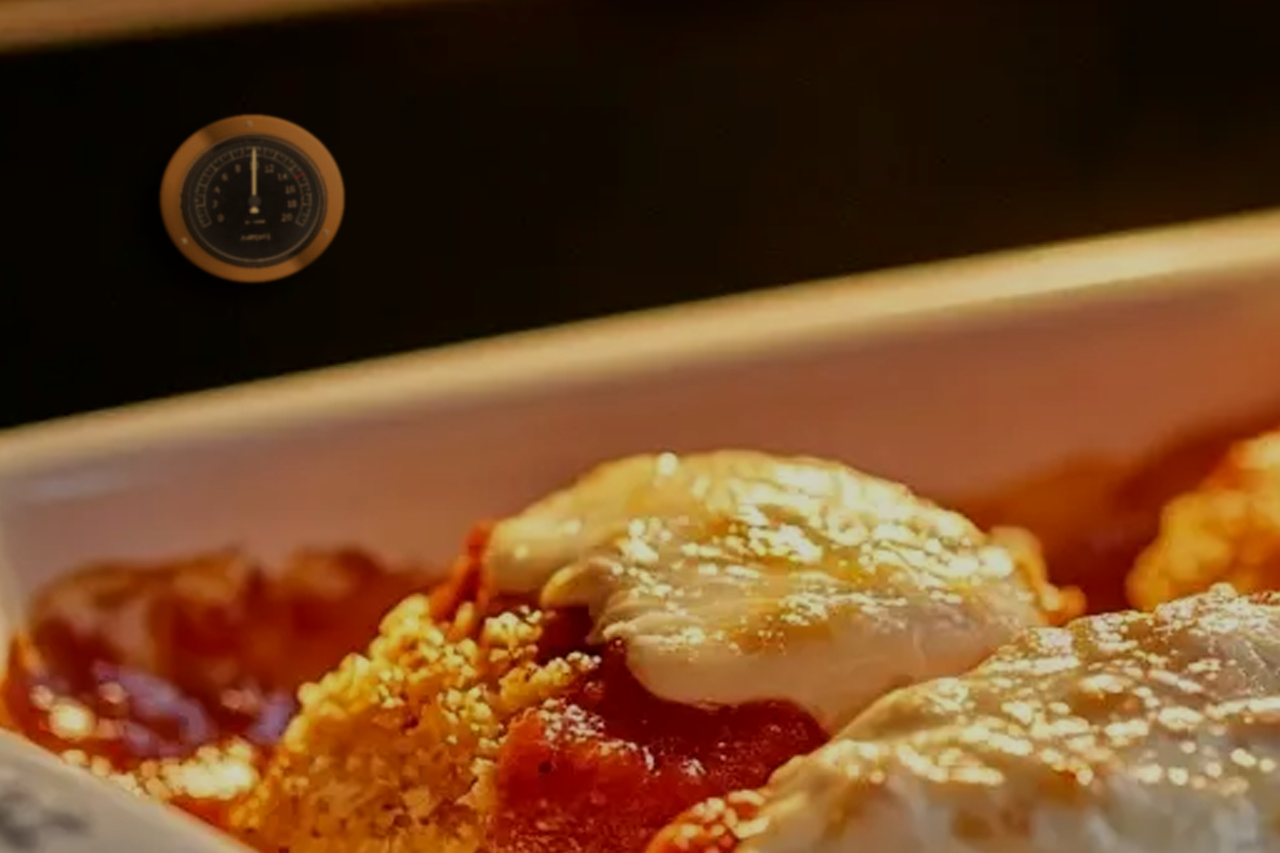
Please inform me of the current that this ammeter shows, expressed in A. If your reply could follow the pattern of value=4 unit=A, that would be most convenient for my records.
value=10 unit=A
